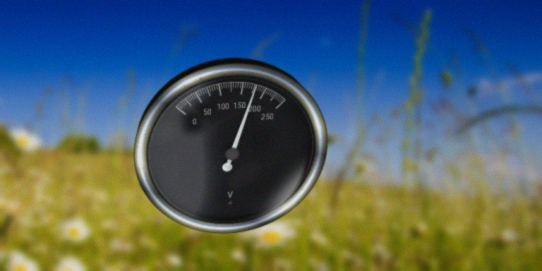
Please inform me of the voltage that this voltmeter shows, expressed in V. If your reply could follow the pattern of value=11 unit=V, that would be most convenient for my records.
value=175 unit=V
